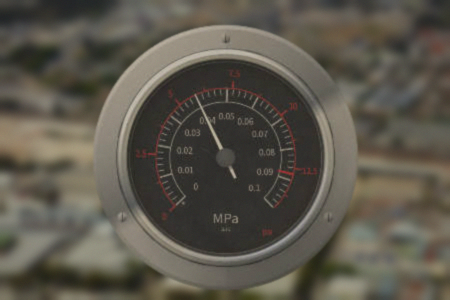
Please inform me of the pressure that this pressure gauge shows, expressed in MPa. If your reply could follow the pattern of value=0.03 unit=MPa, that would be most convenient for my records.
value=0.04 unit=MPa
